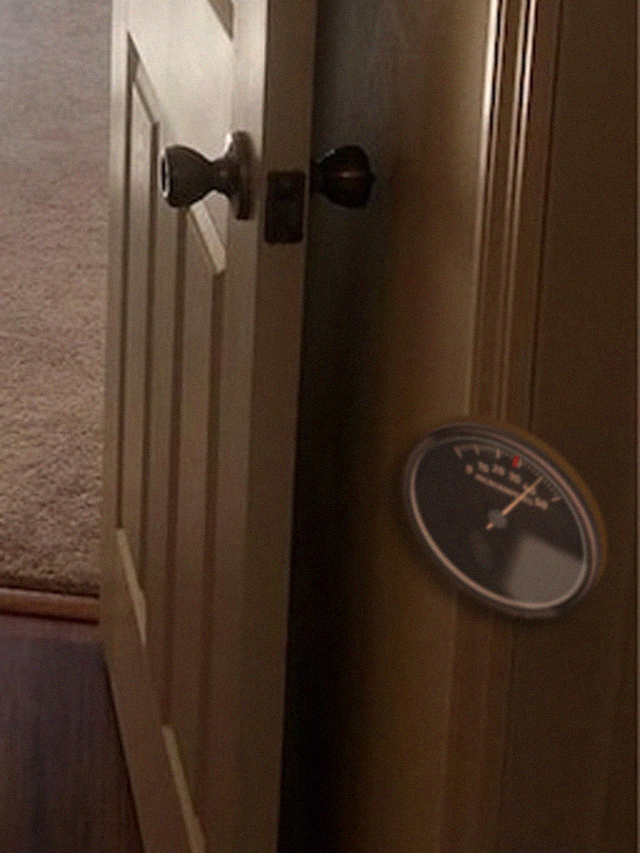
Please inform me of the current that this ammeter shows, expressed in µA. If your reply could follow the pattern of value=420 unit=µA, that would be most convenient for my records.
value=40 unit=µA
